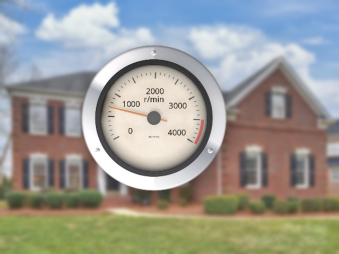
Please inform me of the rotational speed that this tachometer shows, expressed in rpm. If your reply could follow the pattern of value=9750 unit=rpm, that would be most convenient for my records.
value=700 unit=rpm
